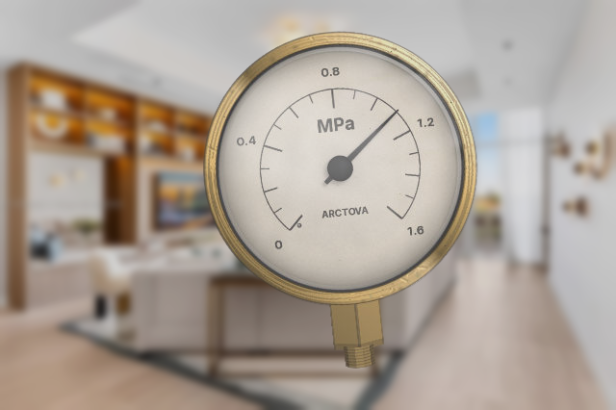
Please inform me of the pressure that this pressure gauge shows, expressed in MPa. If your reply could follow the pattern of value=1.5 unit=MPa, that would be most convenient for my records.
value=1.1 unit=MPa
